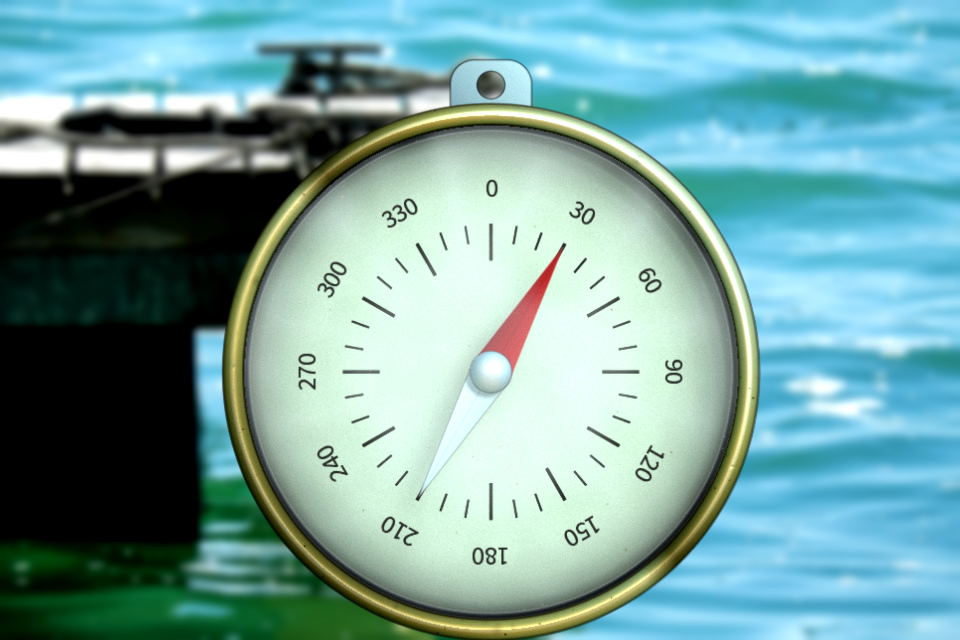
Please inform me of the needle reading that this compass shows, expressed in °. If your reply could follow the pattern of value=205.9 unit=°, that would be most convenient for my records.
value=30 unit=°
